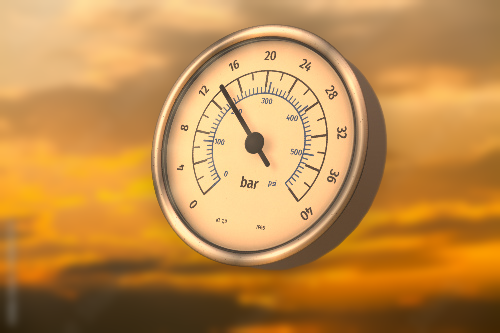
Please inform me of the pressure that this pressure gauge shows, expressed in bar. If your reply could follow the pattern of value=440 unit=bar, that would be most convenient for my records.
value=14 unit=bar
